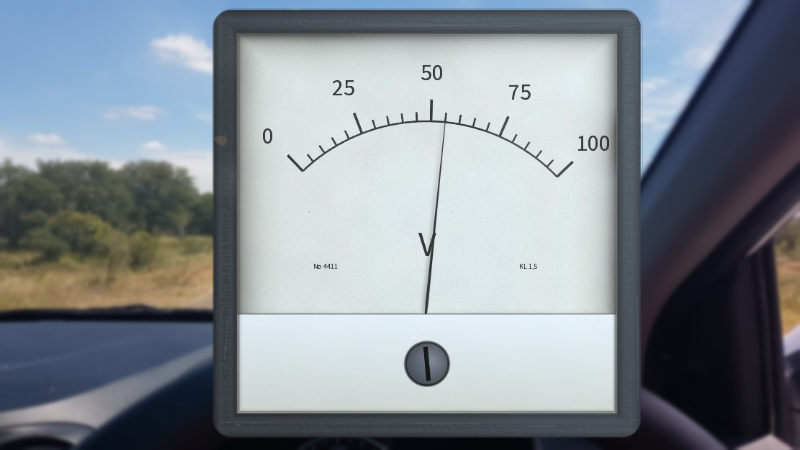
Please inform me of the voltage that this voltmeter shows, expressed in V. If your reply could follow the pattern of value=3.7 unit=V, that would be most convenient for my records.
value=55 unit=V
